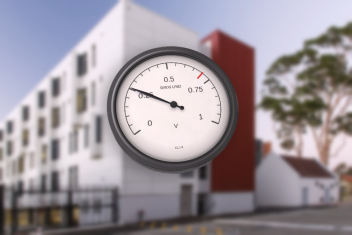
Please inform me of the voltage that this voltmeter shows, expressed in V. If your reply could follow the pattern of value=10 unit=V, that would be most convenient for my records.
value=0.25 unit=V
